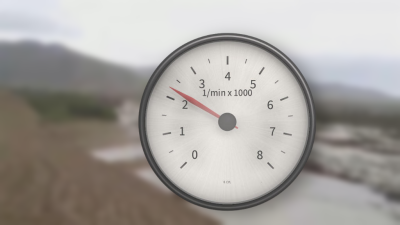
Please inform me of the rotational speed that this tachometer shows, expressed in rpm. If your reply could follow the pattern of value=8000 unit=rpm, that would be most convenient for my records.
value=2250 unit=rpm
